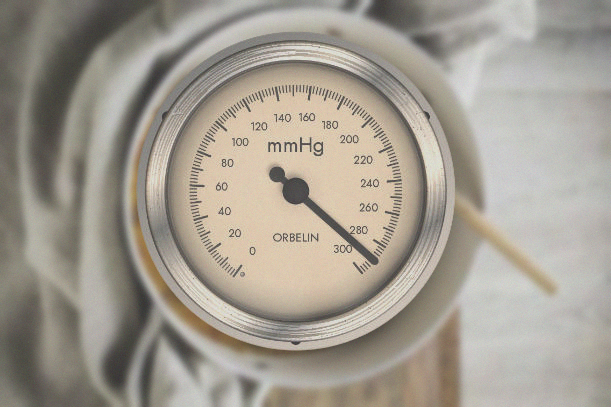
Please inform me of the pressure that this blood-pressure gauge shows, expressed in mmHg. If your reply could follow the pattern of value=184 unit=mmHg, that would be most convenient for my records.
value=290 unit=mmHg
